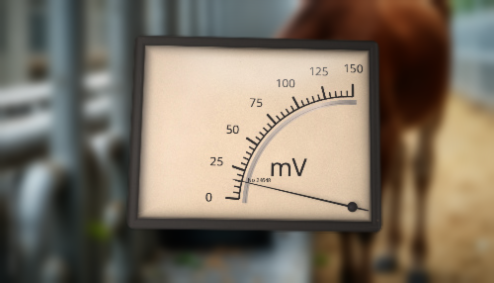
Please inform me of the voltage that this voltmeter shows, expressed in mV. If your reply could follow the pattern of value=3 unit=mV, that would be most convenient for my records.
value=15 unit=mV
